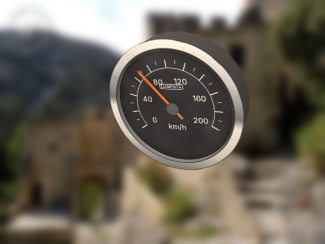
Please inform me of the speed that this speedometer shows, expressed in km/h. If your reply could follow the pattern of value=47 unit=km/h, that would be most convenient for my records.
value=70 unit=km/h
